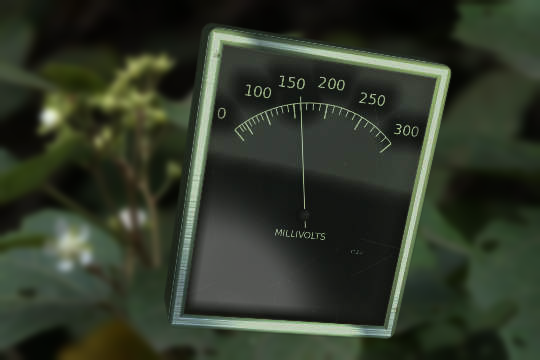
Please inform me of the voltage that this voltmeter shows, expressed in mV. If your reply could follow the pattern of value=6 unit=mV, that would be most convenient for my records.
value=160 unit=mV
